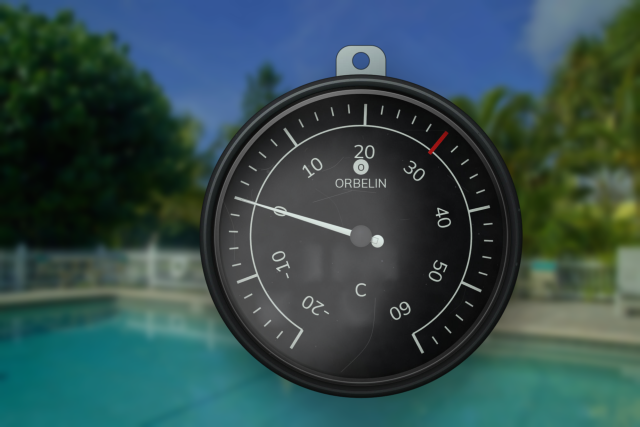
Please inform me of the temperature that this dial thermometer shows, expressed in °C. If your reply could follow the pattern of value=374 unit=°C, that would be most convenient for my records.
value=0 unit=°C
